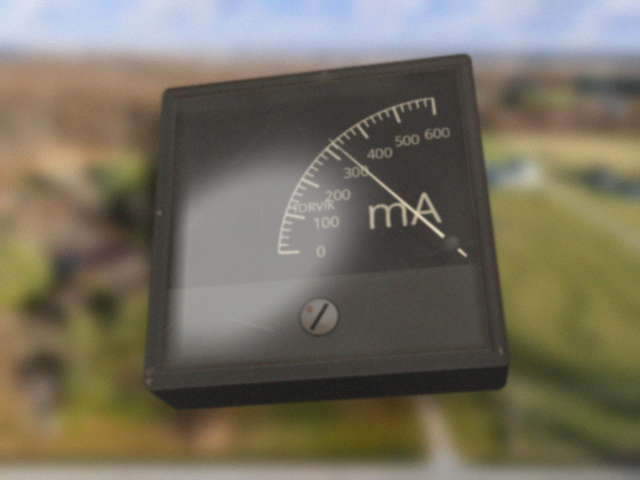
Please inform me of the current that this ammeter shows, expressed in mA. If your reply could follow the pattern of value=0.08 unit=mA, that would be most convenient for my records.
value=320 unit=mA
